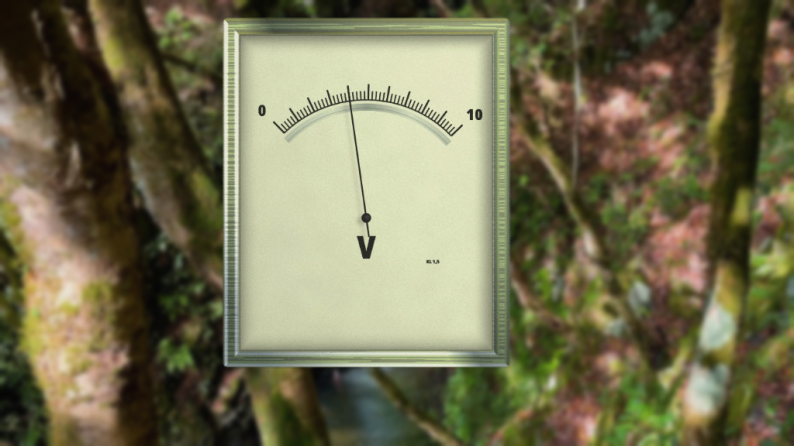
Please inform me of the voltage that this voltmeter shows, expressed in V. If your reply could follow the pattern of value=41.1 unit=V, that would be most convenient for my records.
value=4 unit=V
